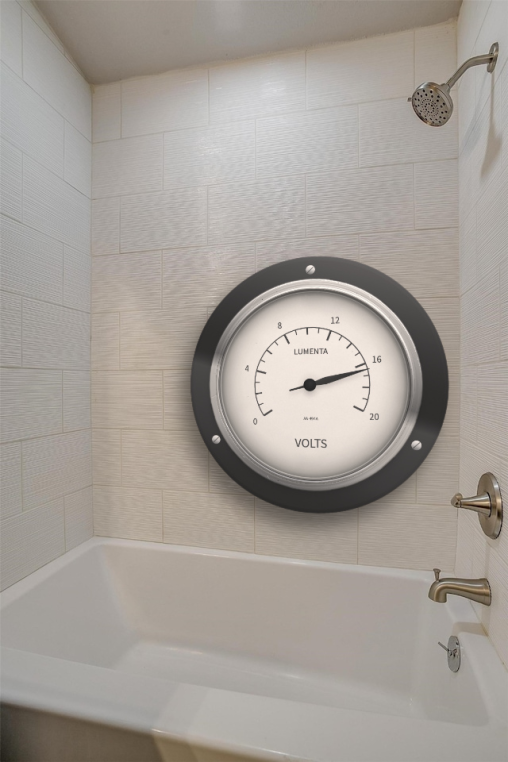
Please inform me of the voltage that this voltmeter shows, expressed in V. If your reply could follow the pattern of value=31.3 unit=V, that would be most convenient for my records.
value=16.5 unit=V
